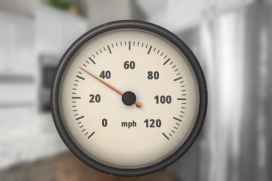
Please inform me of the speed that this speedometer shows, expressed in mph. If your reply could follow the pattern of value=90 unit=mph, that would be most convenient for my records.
value=34 unit=mph
